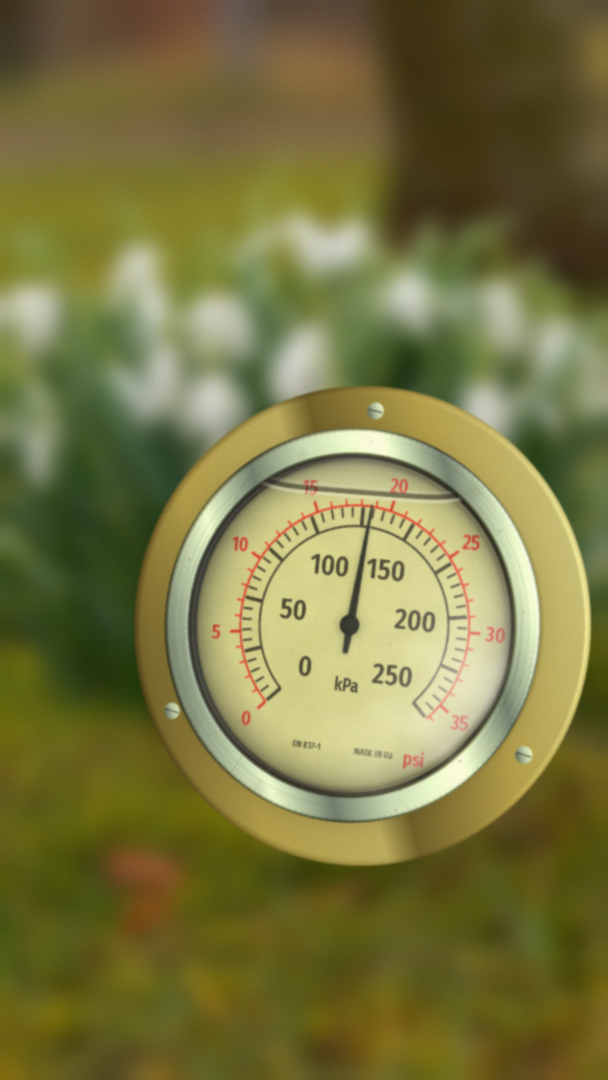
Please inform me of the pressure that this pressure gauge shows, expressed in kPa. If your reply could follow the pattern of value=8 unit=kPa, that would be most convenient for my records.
value=130 unit=kPa
